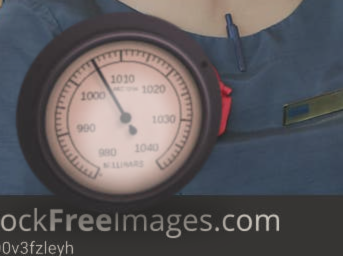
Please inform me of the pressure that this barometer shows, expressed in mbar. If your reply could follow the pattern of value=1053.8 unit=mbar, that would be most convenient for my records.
value=1005 unit=mbar
